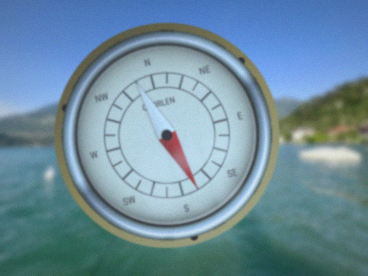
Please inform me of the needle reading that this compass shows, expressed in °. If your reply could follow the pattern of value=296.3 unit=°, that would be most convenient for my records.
value=165 unit=°
